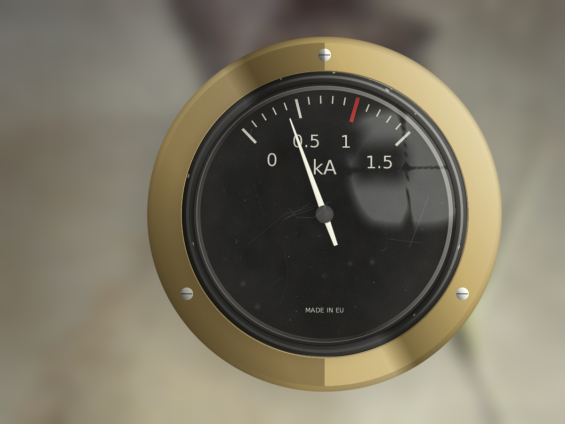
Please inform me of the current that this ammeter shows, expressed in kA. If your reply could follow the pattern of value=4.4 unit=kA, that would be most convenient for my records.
value=0.4 unit=kA
